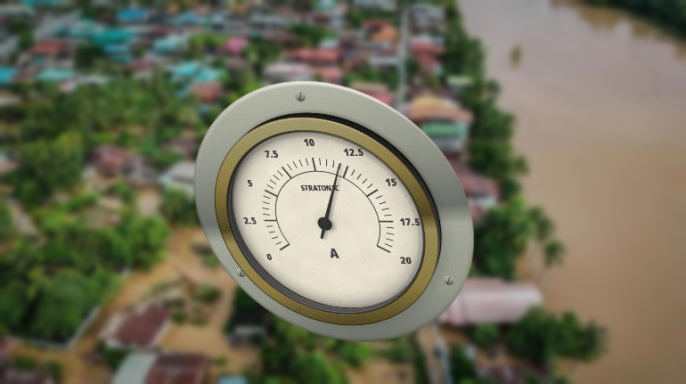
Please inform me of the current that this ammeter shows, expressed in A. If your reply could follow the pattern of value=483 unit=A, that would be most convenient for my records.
value=12 unit=A
